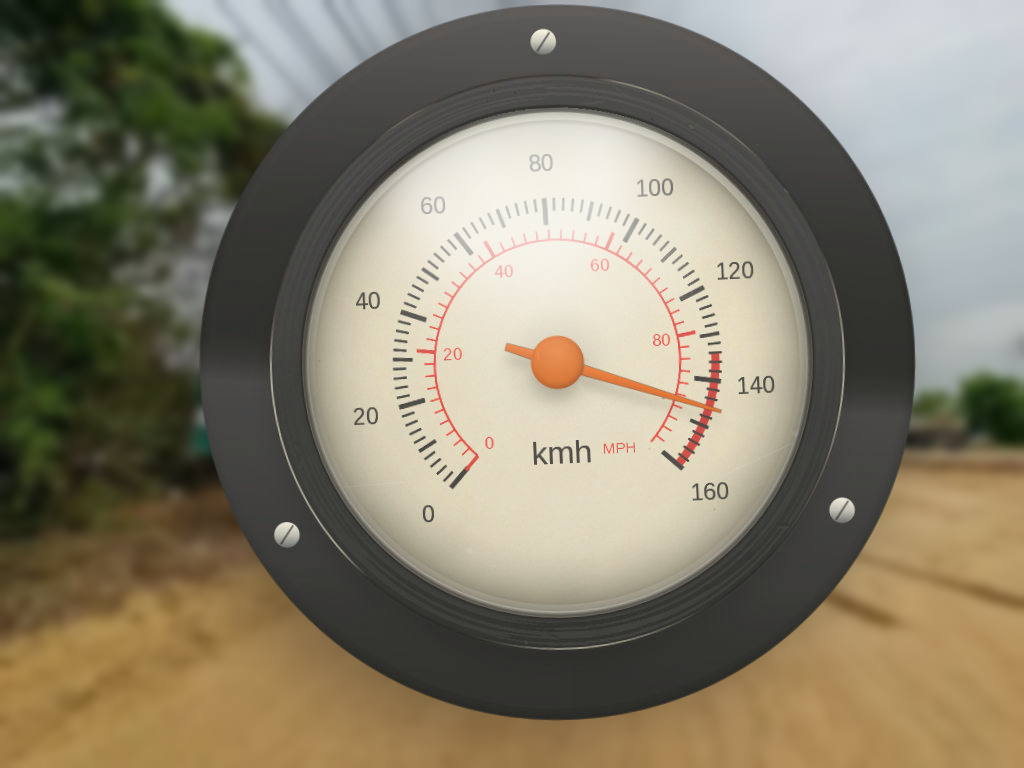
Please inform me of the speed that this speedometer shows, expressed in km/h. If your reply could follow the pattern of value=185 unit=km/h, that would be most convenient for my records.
value=146 unit=km/h
